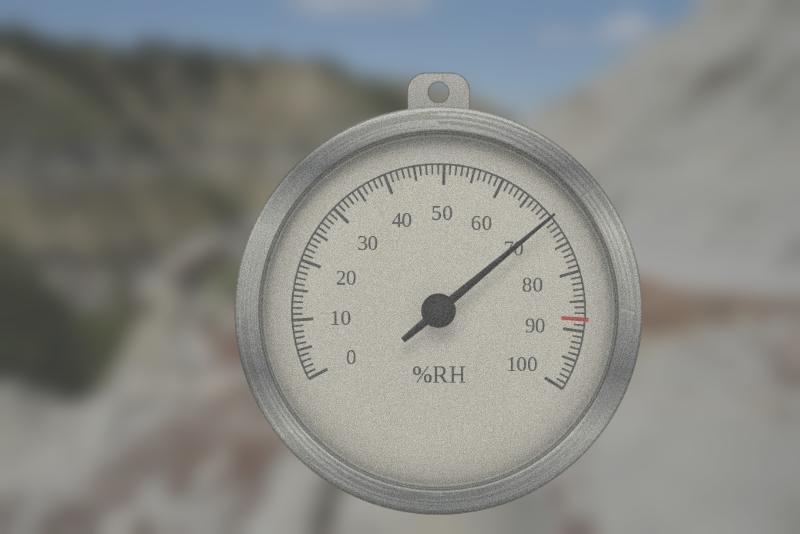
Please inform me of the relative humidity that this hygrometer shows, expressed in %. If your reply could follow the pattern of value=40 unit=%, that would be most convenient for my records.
value=70 unit=%
